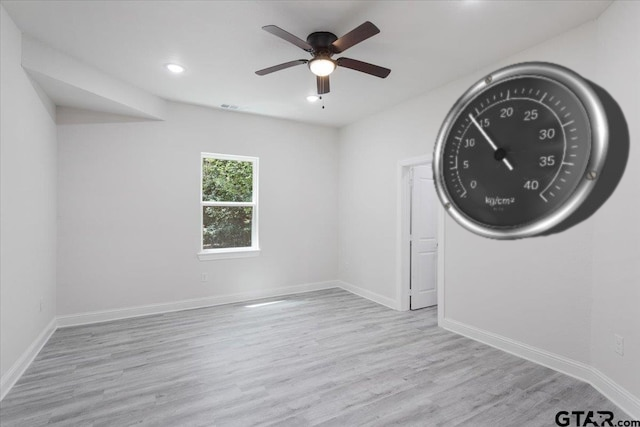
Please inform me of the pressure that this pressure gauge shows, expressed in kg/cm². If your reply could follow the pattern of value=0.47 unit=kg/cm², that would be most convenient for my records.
value=14 unit=kg/cm²
